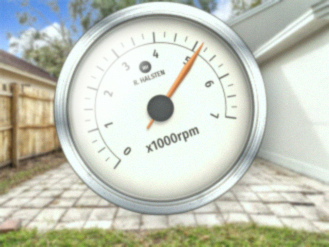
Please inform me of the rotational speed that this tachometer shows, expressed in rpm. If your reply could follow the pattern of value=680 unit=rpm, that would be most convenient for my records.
value=5125 unit=rpm
